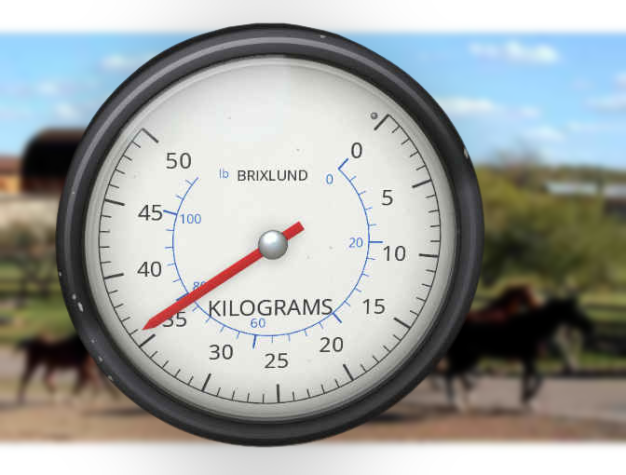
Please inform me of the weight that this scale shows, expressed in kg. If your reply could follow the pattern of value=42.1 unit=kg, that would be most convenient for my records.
value=36 unit=kg
